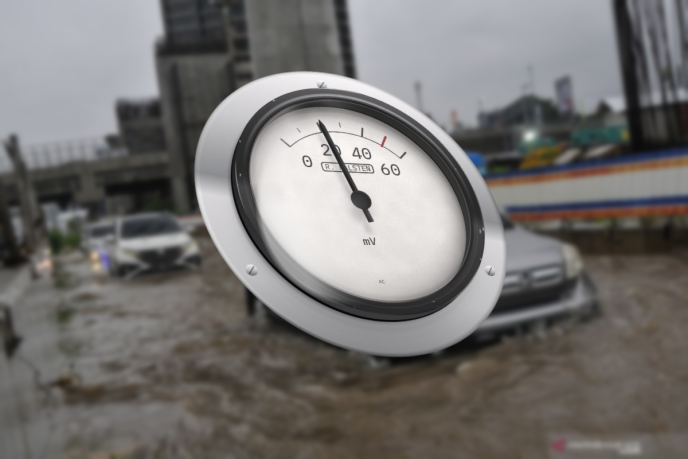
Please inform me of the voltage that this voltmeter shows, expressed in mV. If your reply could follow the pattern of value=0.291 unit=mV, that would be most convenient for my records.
value=20 unit=mV
